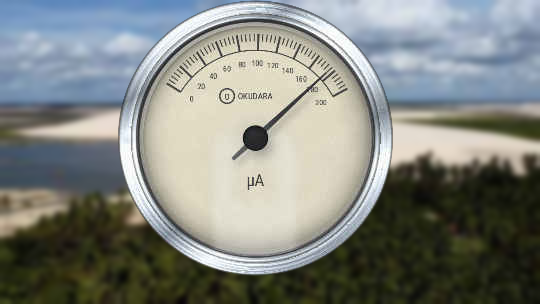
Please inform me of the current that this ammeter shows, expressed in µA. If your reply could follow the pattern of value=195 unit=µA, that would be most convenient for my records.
value=176 unit=µA
